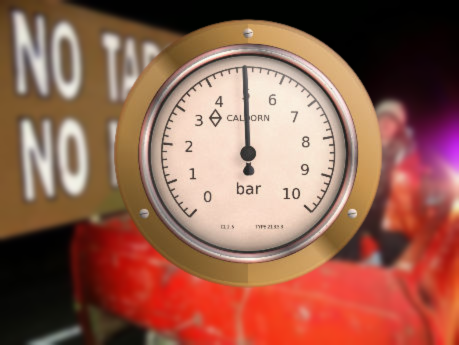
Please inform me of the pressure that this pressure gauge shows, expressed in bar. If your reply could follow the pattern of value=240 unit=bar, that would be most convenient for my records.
value=5 unit=bar
